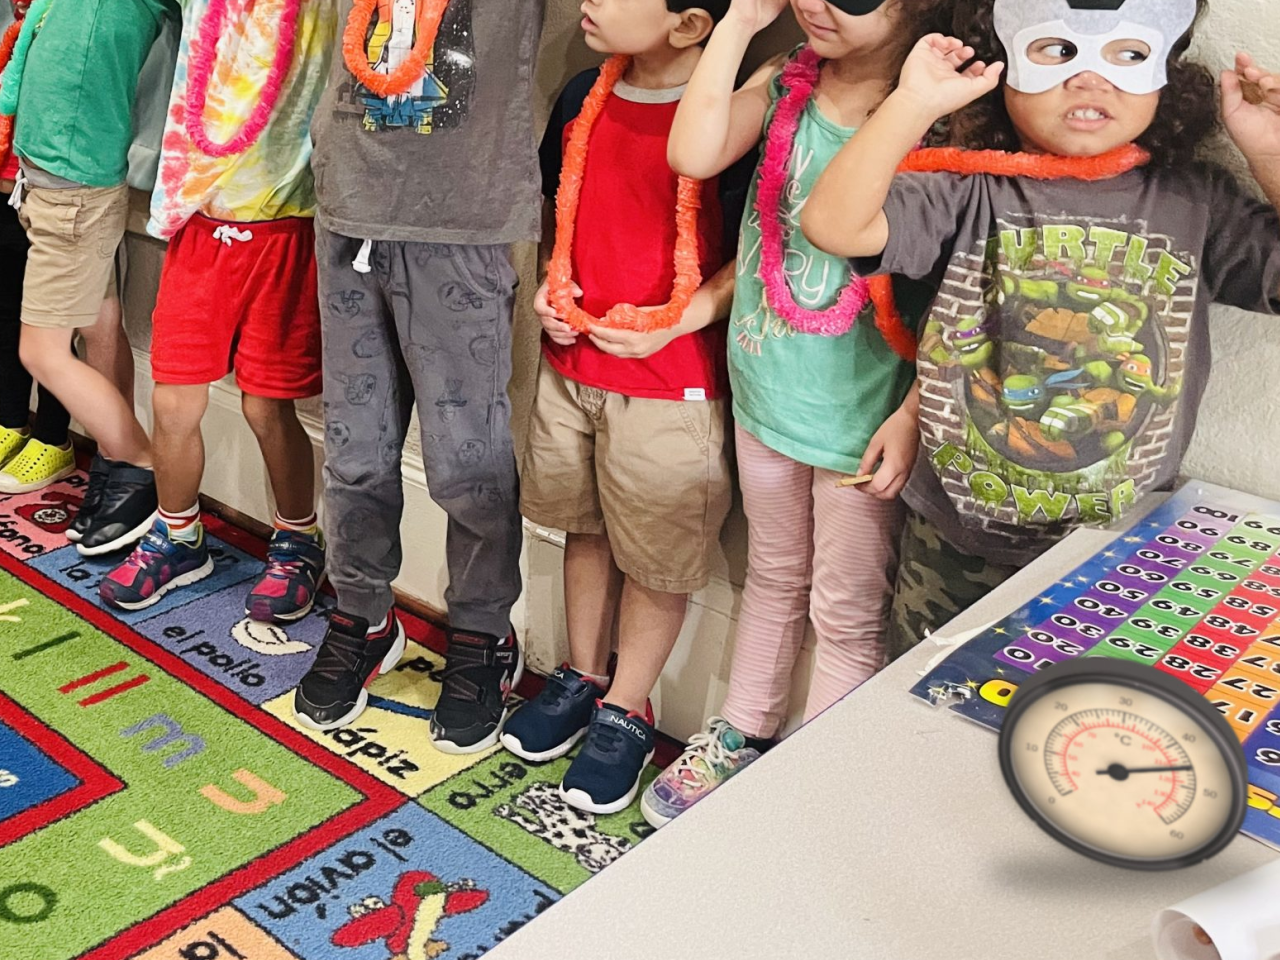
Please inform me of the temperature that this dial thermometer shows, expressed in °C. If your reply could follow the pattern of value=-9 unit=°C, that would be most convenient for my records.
value=45 unit=°C
